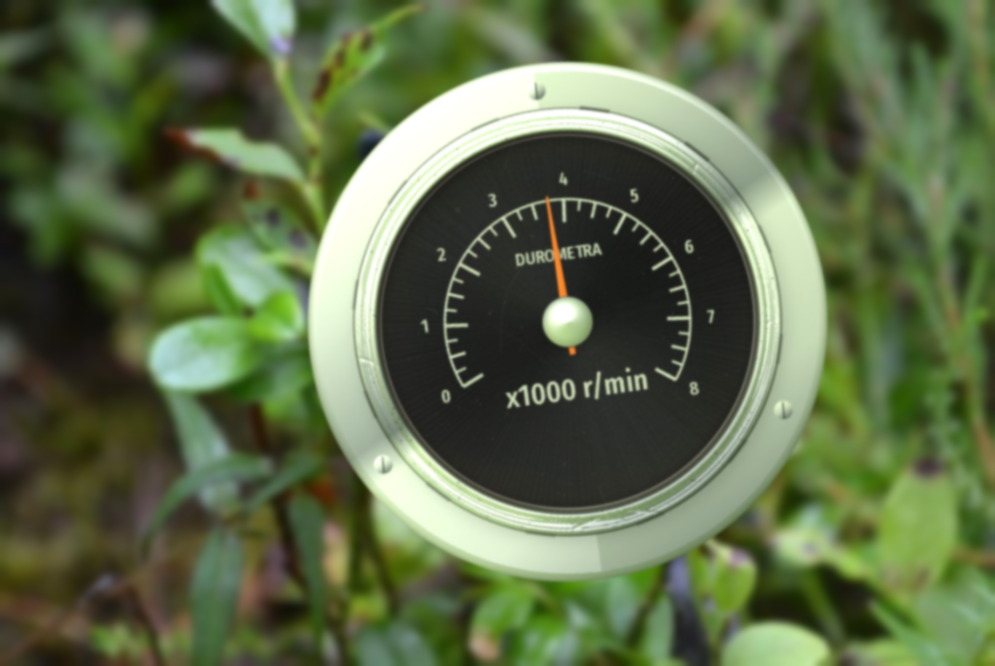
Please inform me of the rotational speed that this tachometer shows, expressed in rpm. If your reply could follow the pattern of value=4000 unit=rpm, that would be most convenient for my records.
value=3750 unit=rpm
